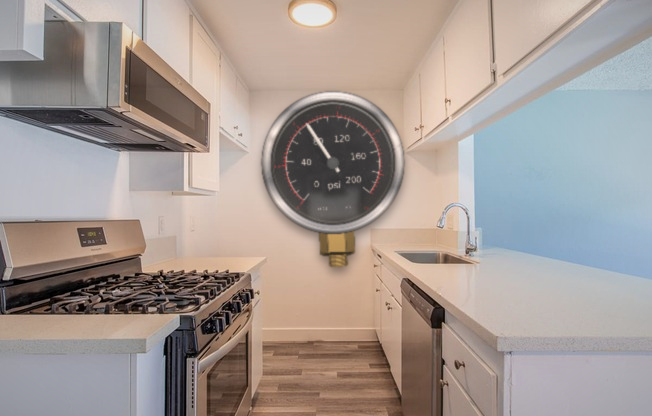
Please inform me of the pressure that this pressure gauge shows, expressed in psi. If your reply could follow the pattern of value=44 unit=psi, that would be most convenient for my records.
value=80 unit=psi
